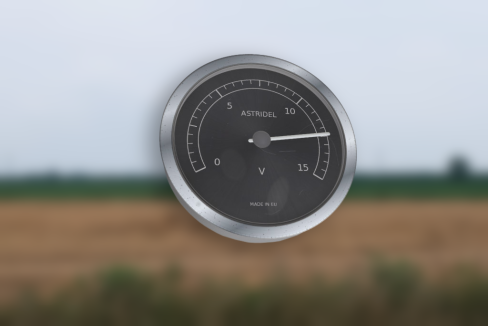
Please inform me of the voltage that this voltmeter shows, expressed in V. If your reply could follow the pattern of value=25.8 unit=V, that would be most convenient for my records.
value=12.5 unit=V
